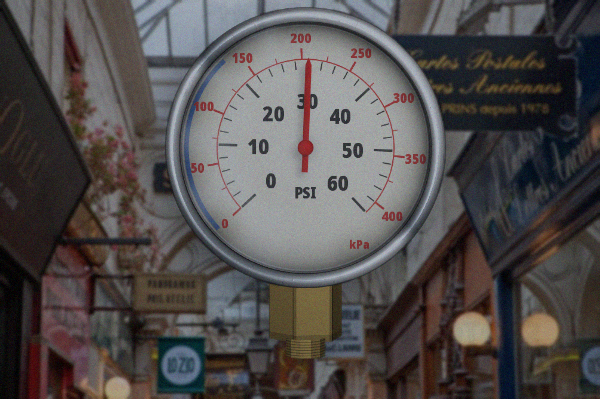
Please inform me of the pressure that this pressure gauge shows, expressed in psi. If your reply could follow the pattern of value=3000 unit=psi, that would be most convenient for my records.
value=30 unit=psi
